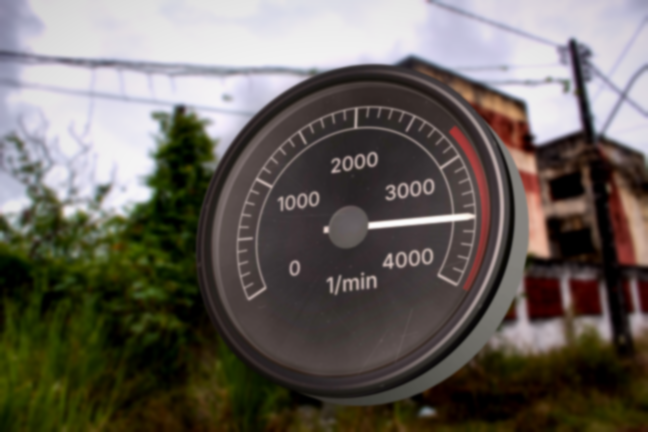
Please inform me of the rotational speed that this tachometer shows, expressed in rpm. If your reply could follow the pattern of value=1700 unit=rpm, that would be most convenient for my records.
value=3500 unit=rpm
